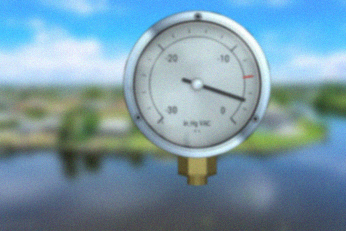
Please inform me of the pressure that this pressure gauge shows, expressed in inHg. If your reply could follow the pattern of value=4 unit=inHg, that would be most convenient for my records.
value=-3 unit=inHg
